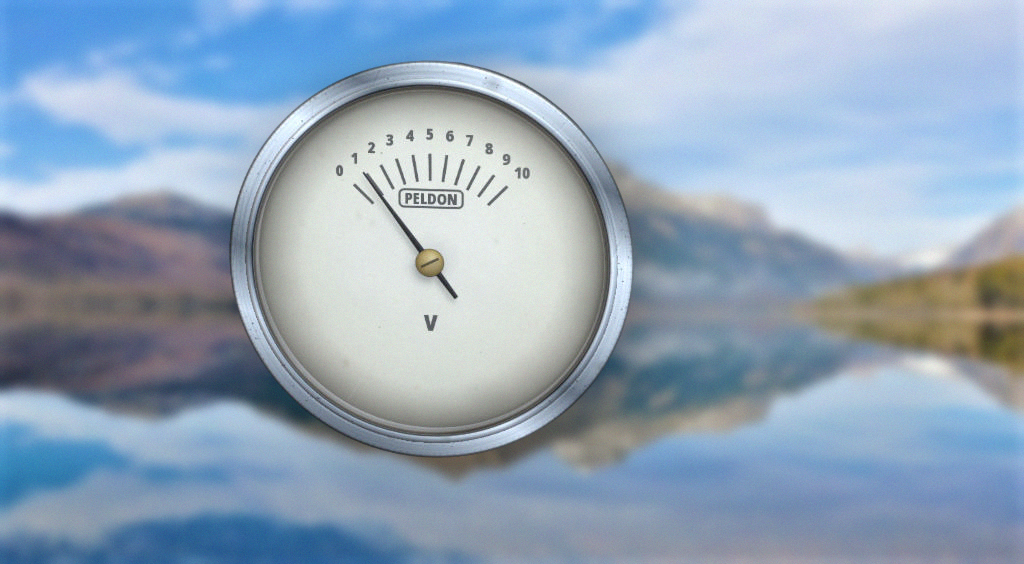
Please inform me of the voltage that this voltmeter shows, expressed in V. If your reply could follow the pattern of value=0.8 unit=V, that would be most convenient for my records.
value=1 unit=V
